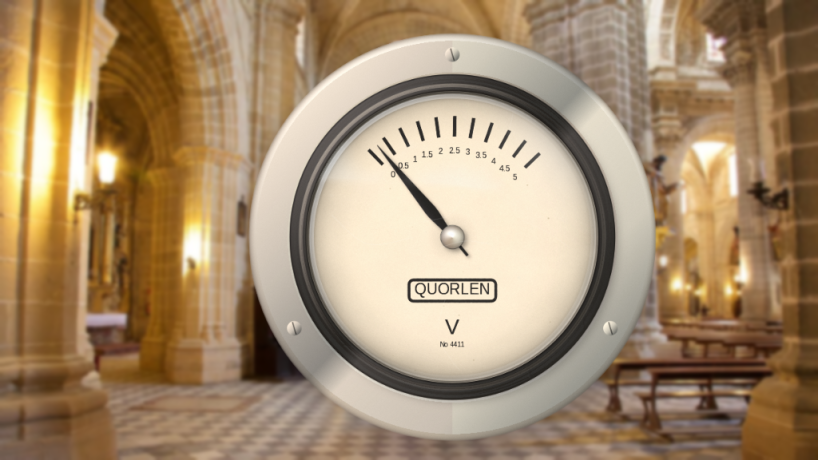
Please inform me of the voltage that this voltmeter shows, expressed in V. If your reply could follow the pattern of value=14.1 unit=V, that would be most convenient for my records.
value=0.25 unit=V
